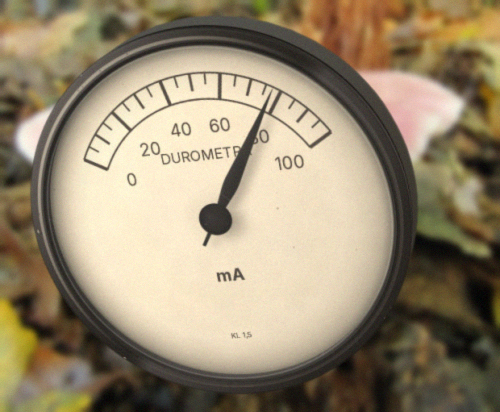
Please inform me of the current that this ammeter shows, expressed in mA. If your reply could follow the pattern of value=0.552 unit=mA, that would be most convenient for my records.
value=77.5 unit=mA
